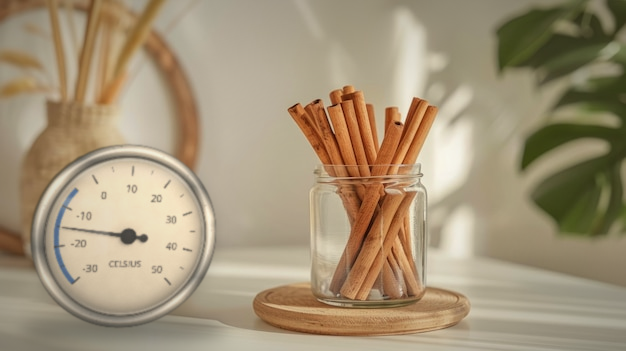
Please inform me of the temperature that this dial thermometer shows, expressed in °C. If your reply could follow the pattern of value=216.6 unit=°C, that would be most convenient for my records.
value=-15 unit=°C
